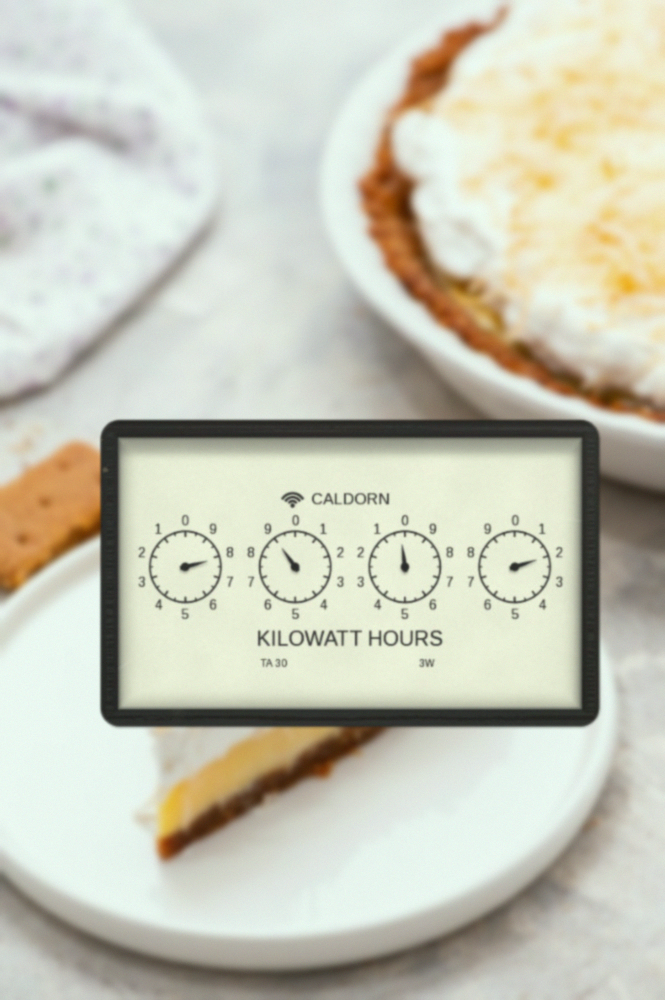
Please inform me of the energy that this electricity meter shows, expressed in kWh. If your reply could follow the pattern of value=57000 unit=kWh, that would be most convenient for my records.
value=7902 unit=kWh
